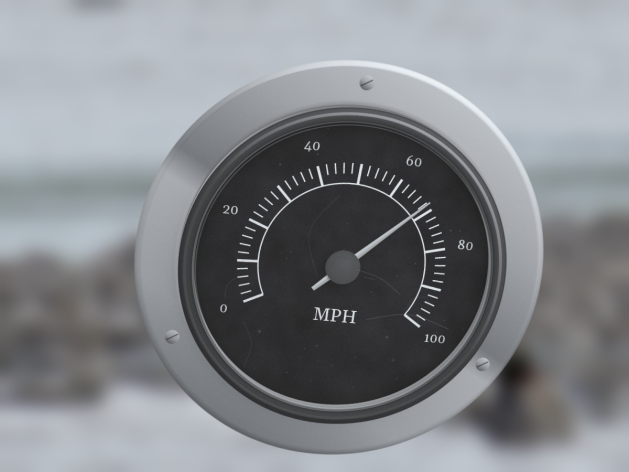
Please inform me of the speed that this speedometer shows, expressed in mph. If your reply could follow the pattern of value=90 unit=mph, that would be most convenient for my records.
value=68 unit=mph
